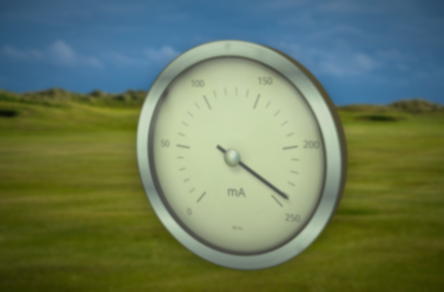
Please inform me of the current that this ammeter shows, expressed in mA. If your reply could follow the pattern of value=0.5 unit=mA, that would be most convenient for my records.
value=240 unit=mA
